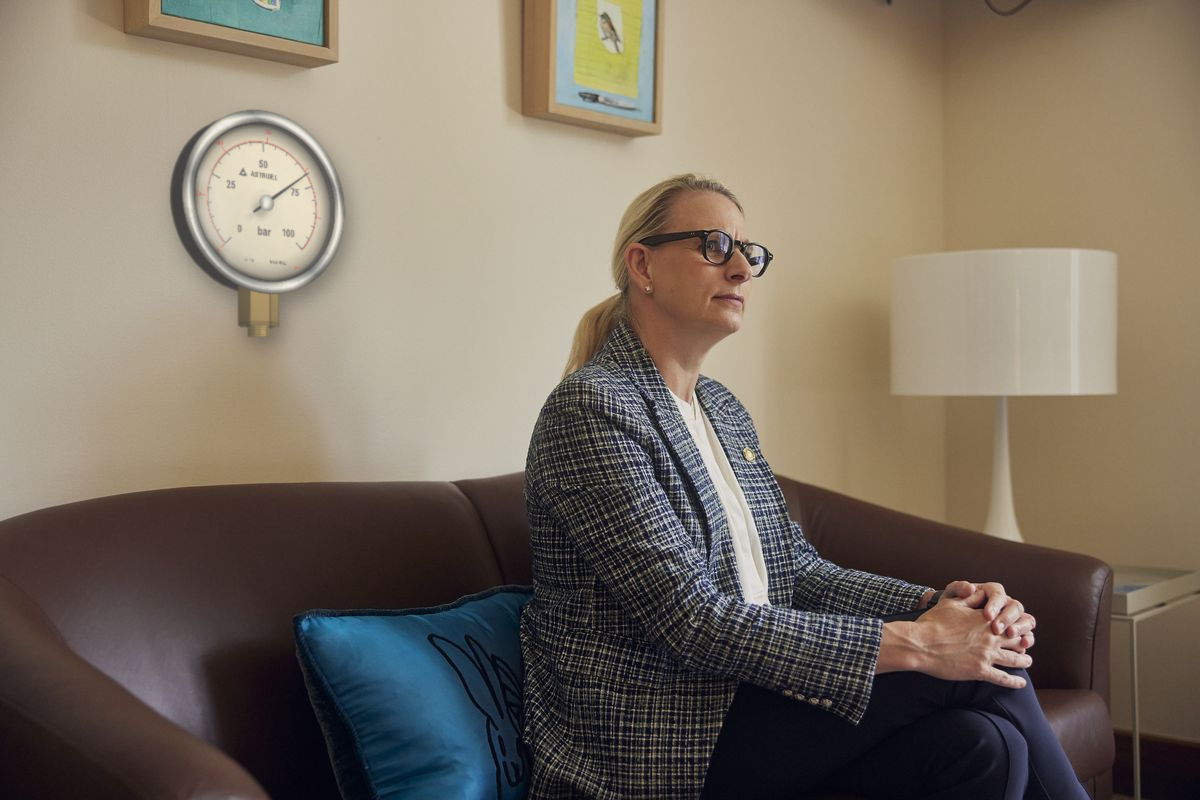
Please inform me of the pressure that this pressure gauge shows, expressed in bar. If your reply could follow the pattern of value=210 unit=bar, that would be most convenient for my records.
value=70 unit=bar
